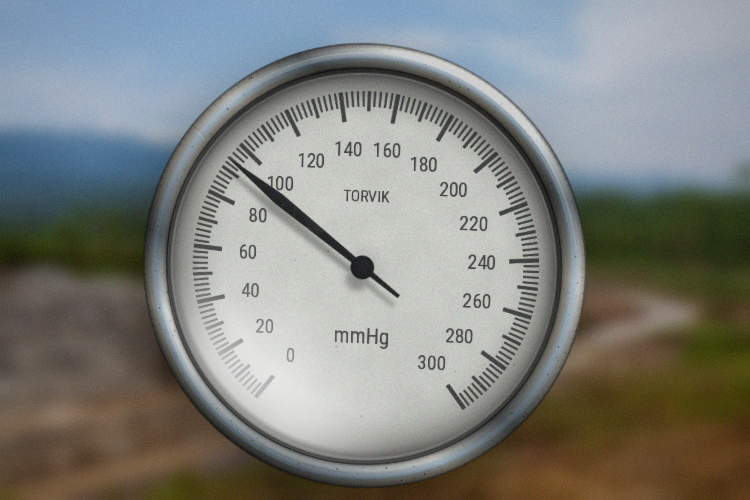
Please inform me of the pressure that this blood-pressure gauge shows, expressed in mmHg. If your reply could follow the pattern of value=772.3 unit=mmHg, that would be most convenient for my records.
value=94 unit=mmHg
